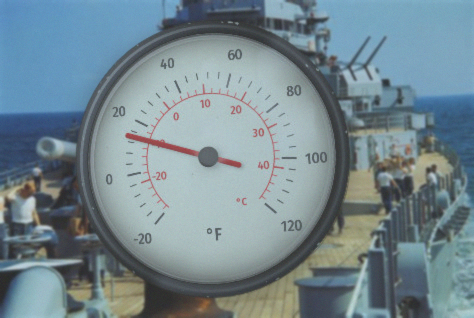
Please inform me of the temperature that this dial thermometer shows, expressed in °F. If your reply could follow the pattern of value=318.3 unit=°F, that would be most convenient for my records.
value=14 unit=°F
